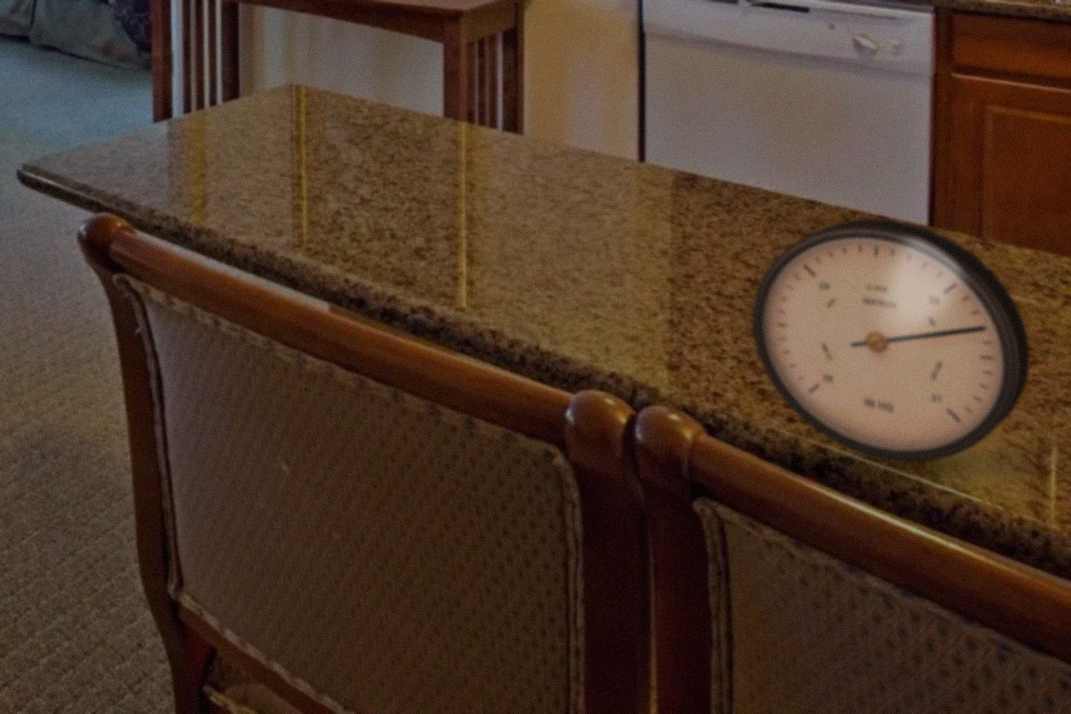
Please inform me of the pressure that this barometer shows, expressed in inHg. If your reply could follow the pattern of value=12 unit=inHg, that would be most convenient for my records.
value=30.3 unit=inHg
